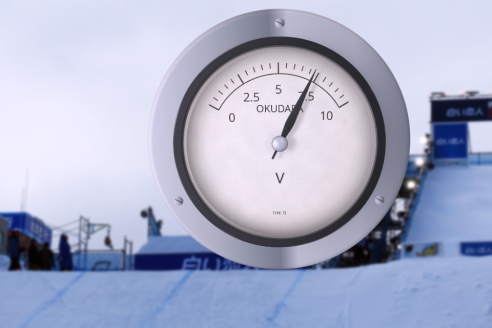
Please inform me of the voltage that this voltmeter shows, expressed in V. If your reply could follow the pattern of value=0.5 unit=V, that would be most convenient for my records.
value=7.25 unit=V
